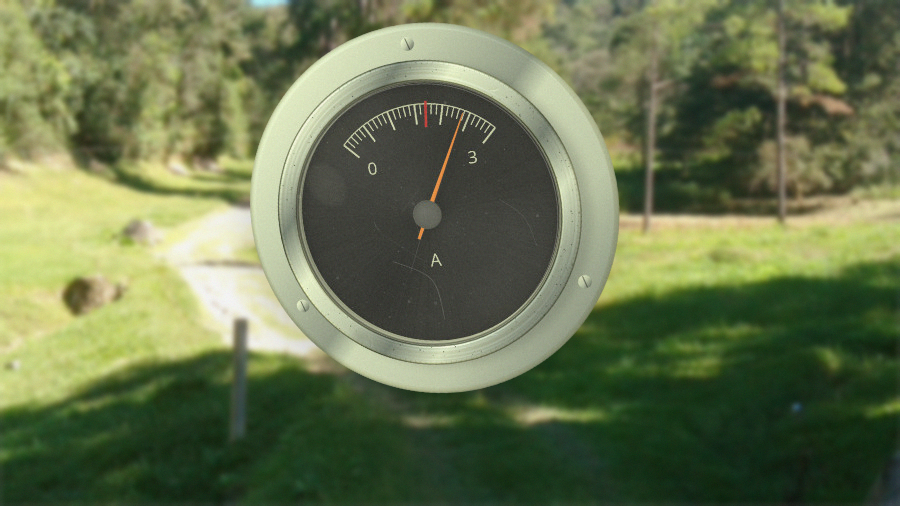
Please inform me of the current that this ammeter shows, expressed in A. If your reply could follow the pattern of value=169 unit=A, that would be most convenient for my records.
value=2.4 unit=A
